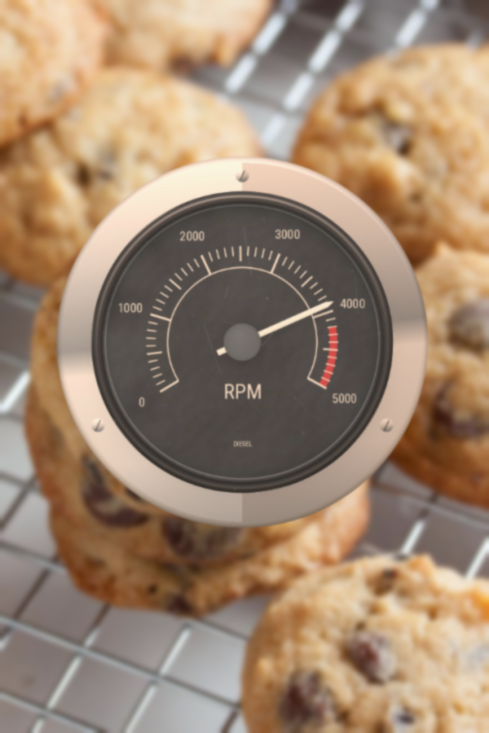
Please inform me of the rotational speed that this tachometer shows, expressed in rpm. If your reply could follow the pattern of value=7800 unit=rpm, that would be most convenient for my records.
value=3900 unit=rpm
